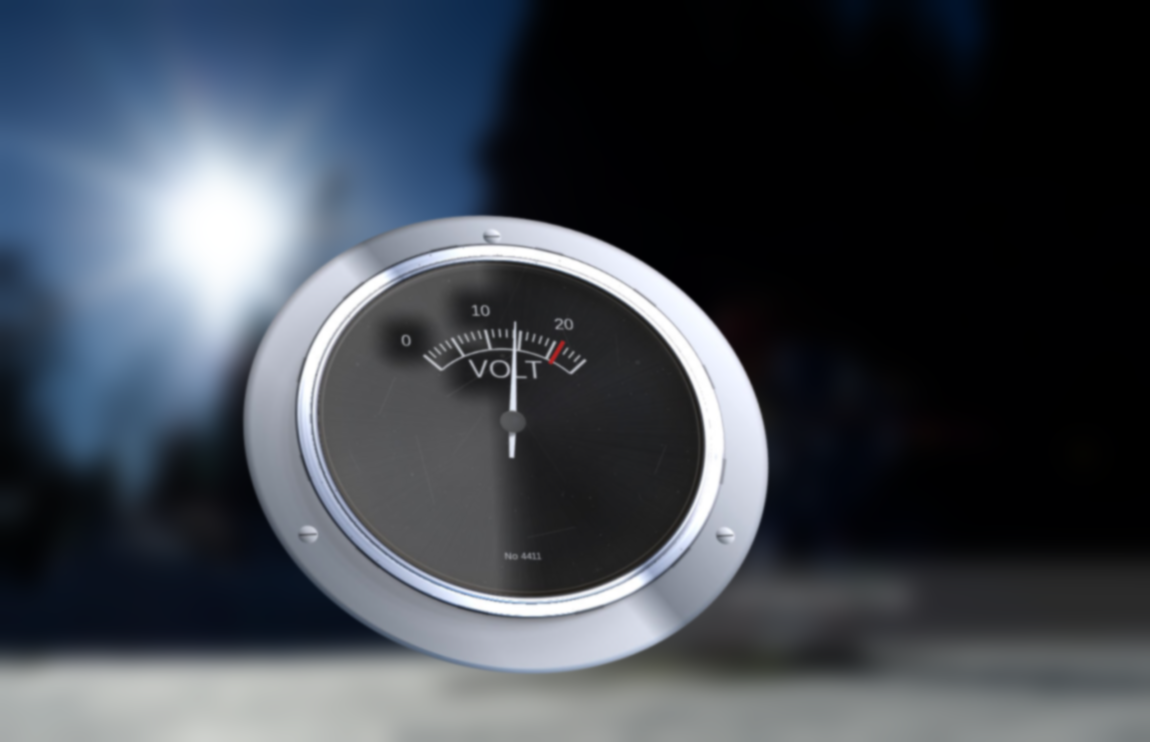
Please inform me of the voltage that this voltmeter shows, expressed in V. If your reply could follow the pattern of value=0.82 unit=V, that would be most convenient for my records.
value=14 unit=V
